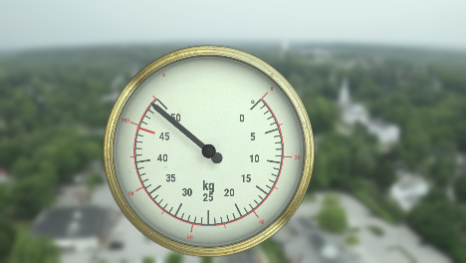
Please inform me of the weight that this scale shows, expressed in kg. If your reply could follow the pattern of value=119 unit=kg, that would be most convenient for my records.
value=49 unit=kg
